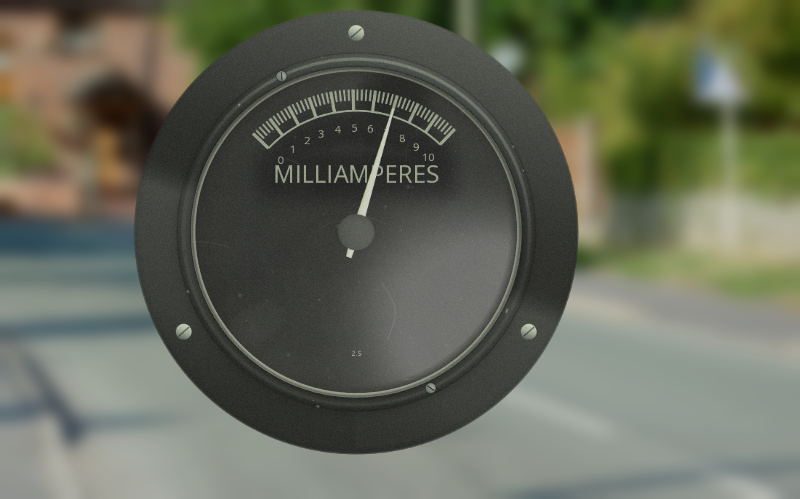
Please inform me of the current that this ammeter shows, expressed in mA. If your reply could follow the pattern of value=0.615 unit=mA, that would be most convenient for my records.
value=7 unit=mA
